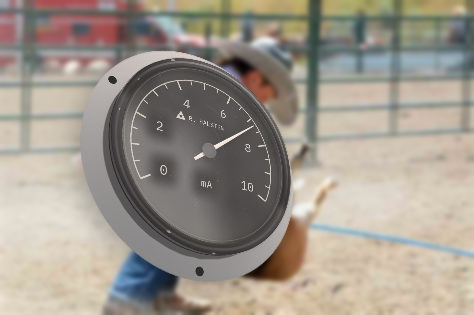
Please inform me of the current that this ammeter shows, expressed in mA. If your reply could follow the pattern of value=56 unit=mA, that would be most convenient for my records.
value=7.25 unit=mA
